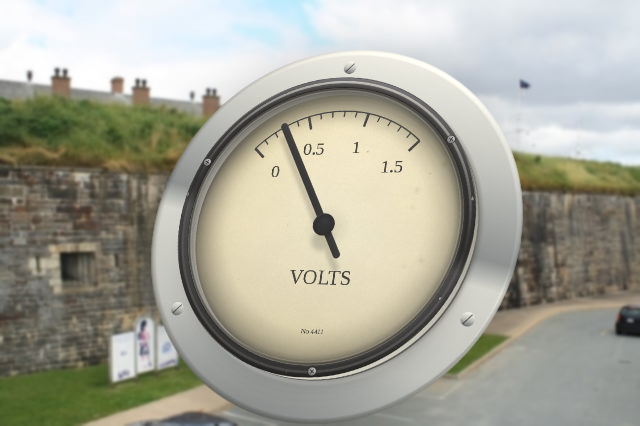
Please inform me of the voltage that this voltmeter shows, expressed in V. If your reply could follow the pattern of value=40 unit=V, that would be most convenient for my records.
value=0.3 unit=V
